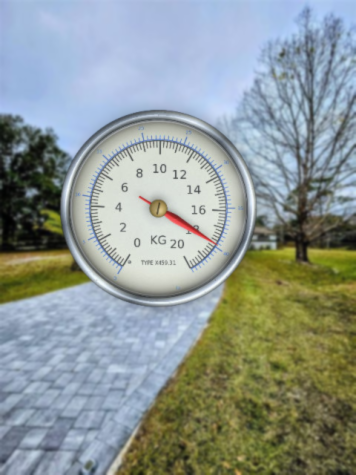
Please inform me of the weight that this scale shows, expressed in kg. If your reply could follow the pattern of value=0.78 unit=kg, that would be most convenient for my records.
value=18 unit=kg
